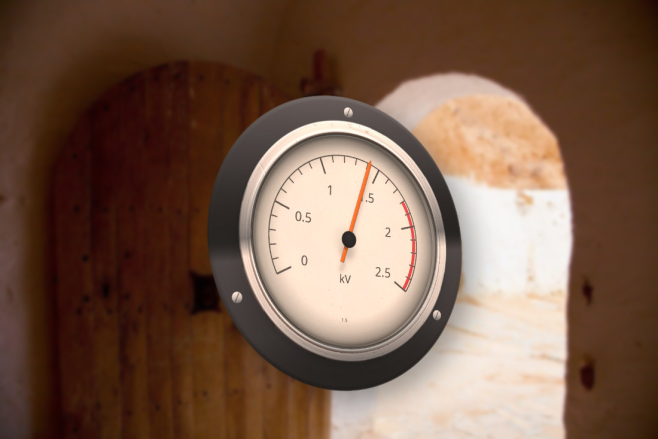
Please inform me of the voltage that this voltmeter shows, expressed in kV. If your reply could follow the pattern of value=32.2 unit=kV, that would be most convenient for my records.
value=1.4 unit=kV
